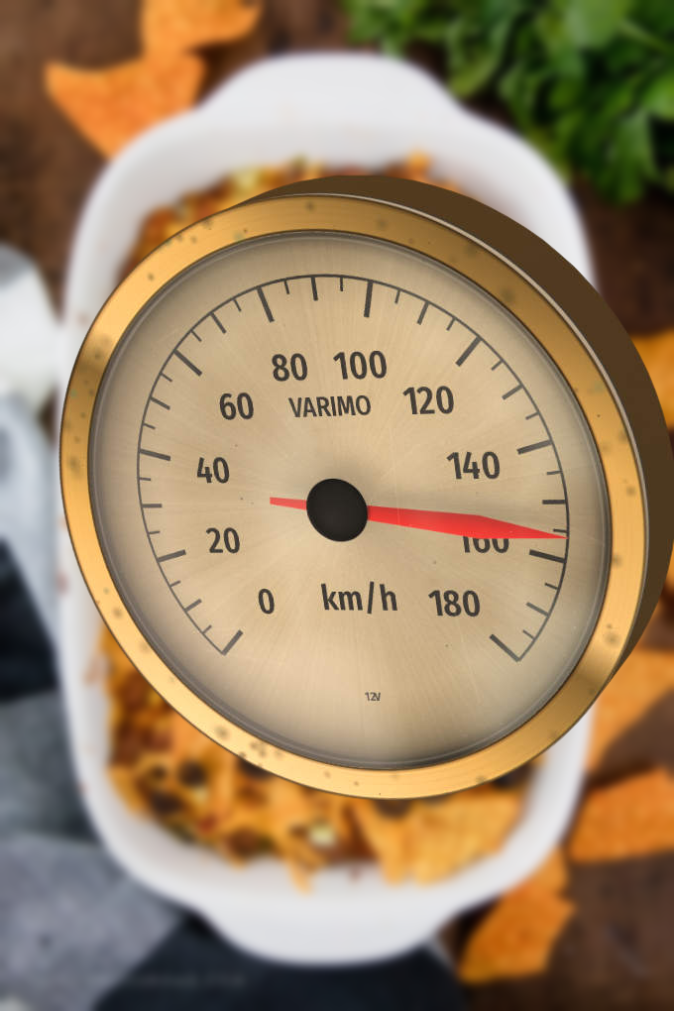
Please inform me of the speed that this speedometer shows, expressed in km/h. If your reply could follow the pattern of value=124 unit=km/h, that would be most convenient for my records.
value=155 unit=km/h
